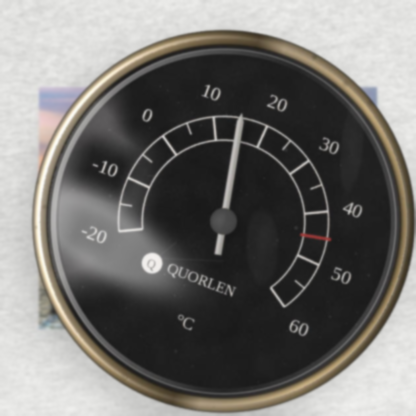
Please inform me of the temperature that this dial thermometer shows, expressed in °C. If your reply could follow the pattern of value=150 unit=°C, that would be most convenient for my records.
value=15 unit=°C
